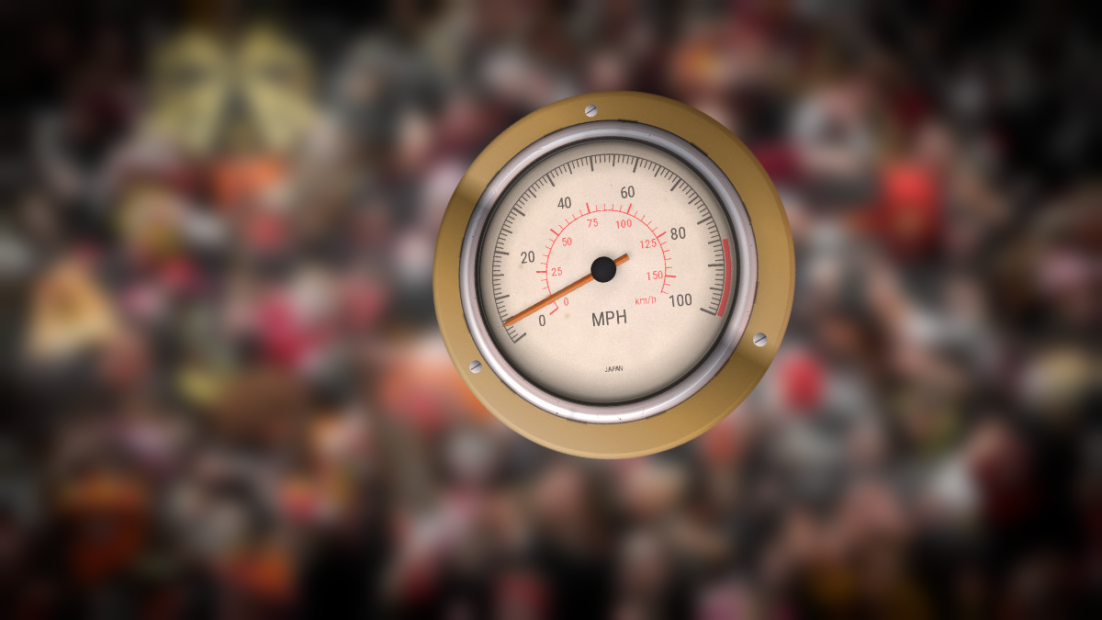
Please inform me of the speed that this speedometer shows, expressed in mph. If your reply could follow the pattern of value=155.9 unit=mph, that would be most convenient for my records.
value=4 unit=mph
